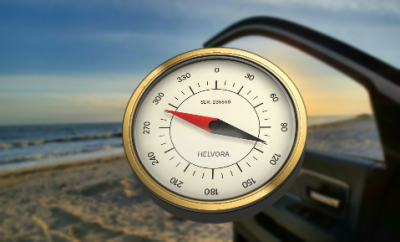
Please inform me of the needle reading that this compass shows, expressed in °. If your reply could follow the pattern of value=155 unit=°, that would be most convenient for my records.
value=290 unit=°
